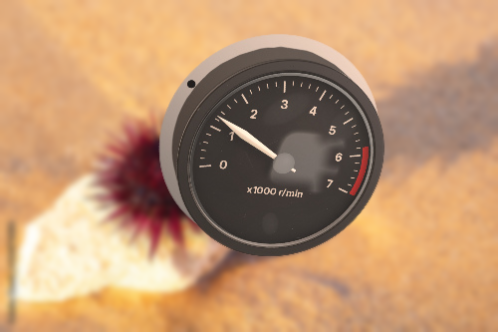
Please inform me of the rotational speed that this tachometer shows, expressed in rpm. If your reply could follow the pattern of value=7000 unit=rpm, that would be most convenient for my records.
value=1300 unit=rpm
